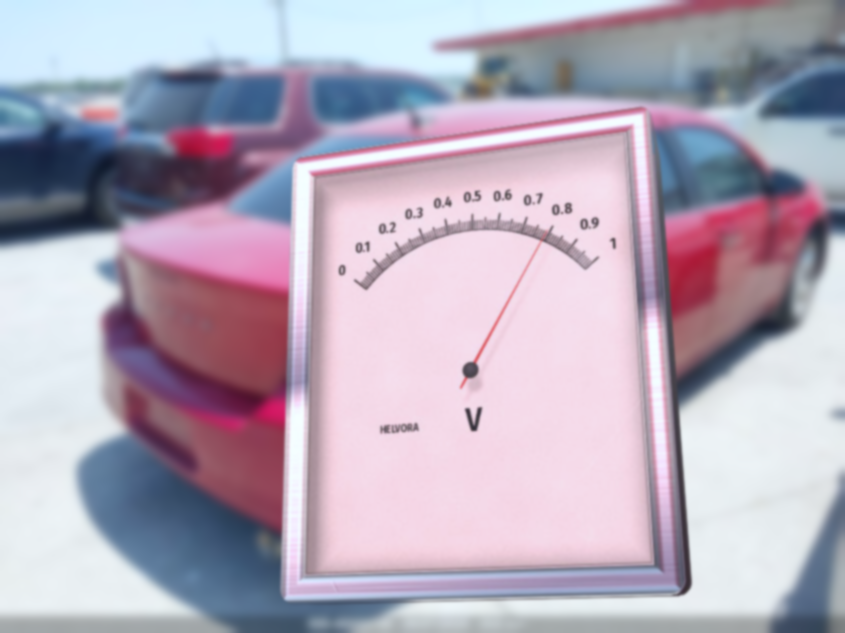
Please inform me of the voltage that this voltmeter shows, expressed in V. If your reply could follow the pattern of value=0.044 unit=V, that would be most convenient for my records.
value=0.8 unit=V
